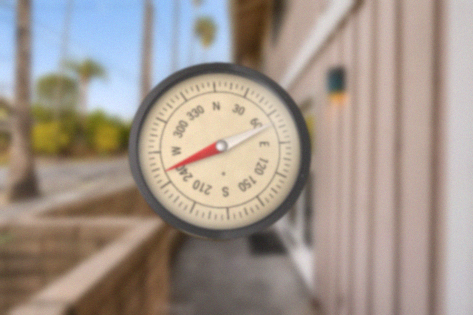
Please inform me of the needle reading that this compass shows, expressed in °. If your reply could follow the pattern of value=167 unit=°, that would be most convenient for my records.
value=250 unit=°
